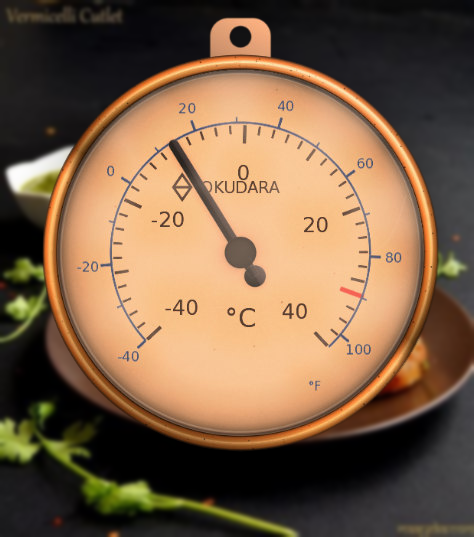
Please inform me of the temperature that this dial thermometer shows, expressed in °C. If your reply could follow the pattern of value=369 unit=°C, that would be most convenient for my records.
value=-10 unit=°C
